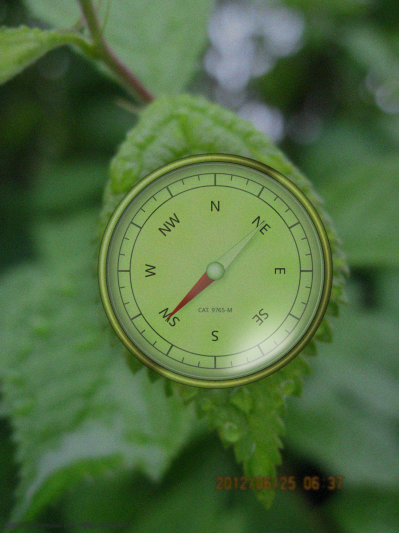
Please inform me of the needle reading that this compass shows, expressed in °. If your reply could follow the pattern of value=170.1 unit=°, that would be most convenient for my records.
value=225 unit=°
